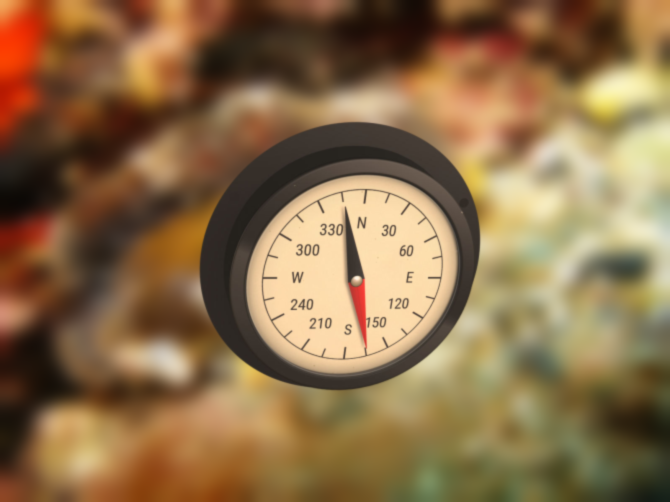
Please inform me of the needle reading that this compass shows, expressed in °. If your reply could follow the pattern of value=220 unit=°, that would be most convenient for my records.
value=165 unit=°
